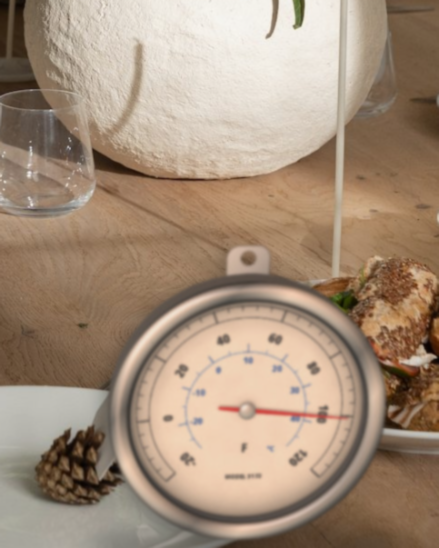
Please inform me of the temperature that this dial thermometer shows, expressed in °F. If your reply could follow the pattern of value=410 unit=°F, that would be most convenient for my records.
value=100 unit=°F
